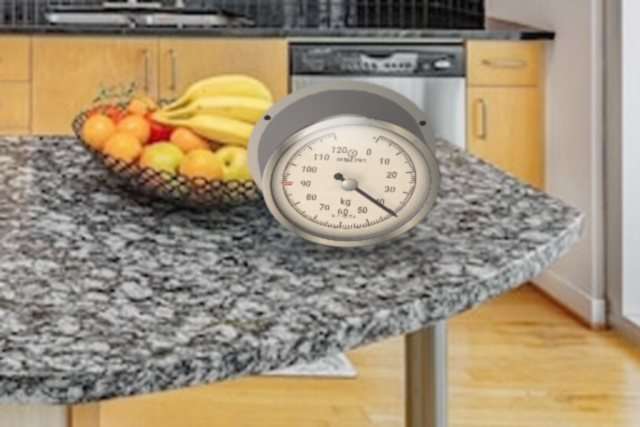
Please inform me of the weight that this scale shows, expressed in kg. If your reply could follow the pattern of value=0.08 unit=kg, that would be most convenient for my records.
value=40 unit=kg
